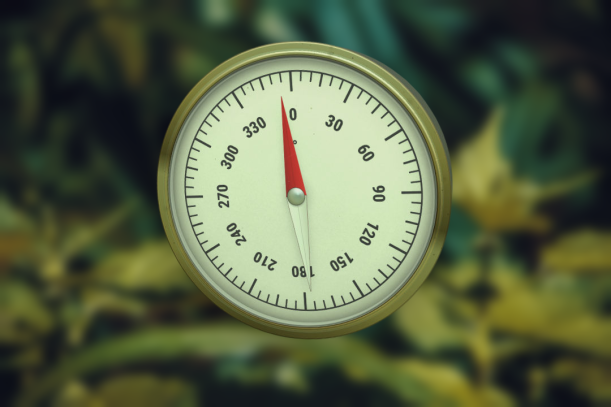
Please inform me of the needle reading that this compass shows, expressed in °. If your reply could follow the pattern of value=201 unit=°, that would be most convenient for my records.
value=355 unit=°
